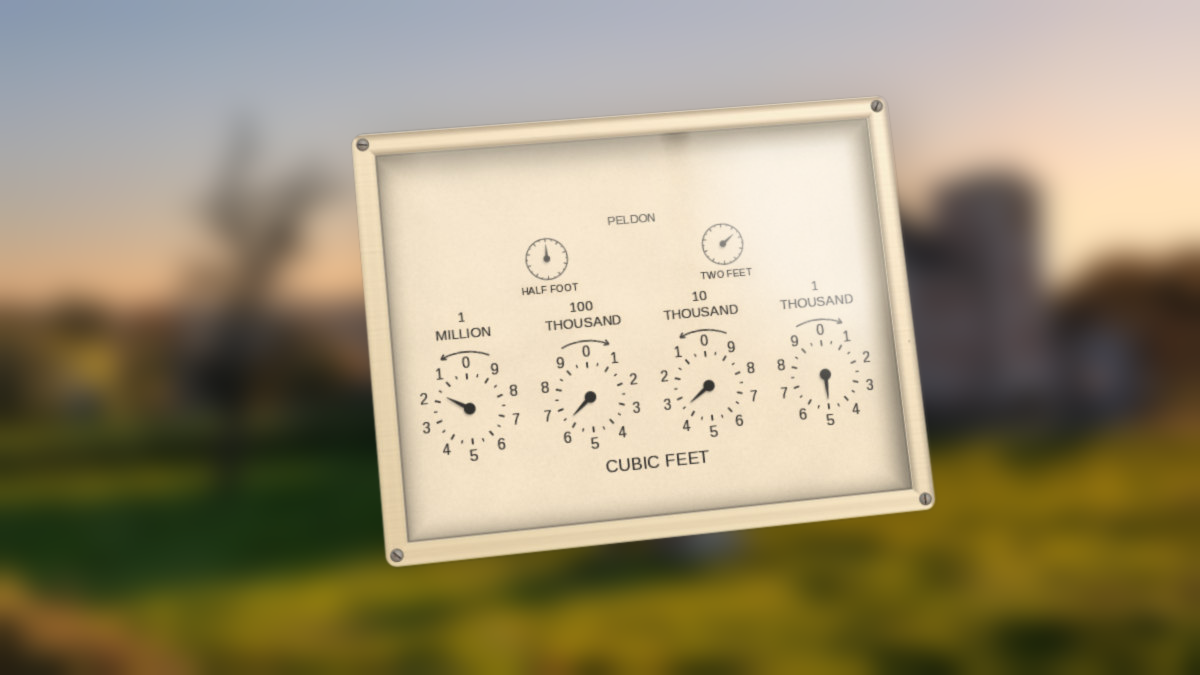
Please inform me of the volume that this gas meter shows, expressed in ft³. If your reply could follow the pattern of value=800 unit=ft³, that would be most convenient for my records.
value=163500 unit=ft³
